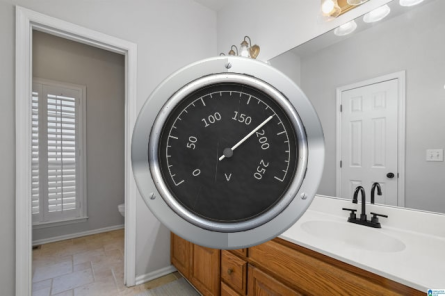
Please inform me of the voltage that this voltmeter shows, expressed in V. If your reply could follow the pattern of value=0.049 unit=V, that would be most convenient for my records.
value=180 unit=V
